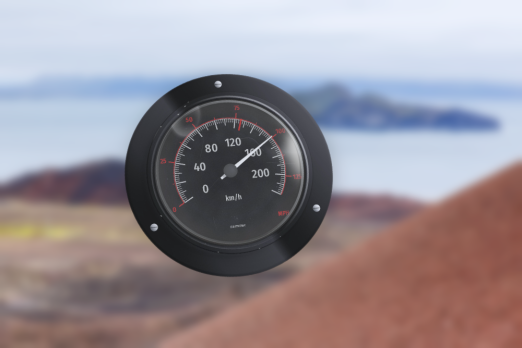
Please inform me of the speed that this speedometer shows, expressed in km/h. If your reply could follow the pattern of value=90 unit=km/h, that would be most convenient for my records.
value=160 unit=km/h
